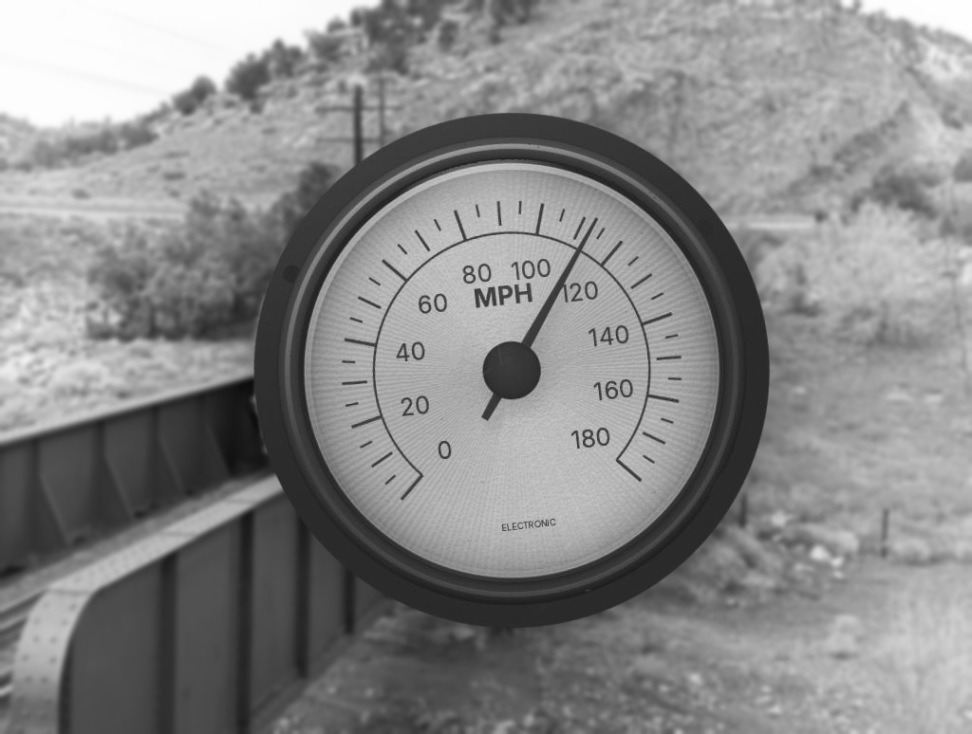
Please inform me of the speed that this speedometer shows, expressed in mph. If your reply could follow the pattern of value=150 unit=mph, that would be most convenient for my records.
value=112.5 unit=mph
